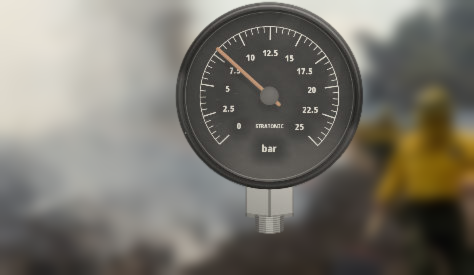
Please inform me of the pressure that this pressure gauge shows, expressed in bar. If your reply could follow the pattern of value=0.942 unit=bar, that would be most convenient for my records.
value=8 unit=bar
